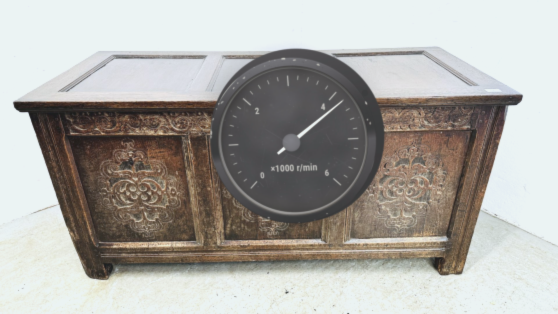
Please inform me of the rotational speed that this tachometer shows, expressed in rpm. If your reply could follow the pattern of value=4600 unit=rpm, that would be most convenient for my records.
value=4200 unit=rpm
